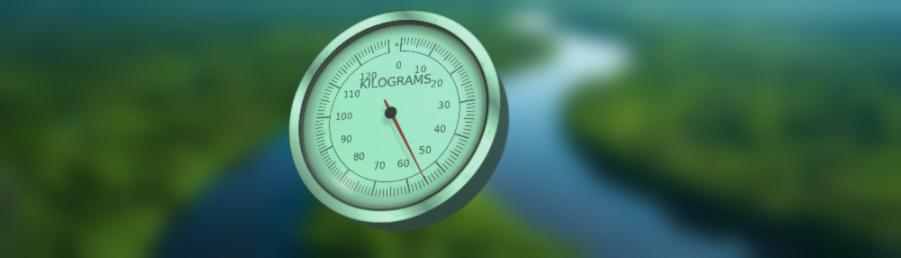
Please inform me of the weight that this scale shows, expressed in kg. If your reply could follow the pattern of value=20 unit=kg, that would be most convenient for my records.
value=55 unit=kg
